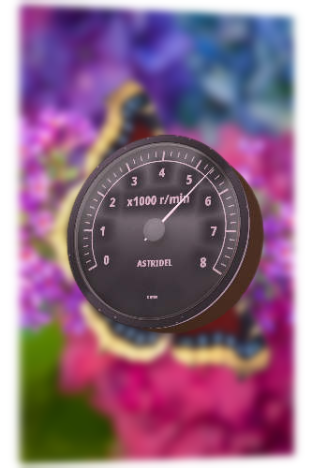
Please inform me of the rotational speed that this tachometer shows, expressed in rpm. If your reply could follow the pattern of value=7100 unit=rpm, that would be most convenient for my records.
value=5400 unit=rpm
